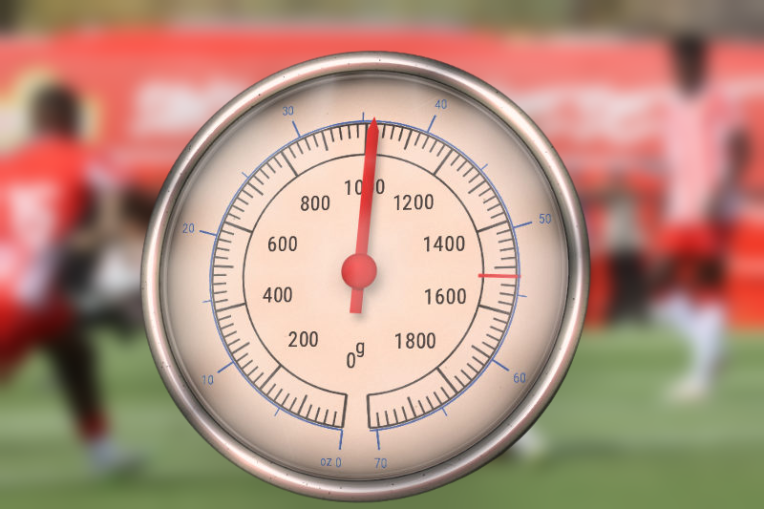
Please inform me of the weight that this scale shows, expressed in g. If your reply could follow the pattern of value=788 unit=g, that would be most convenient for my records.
value=1020 unit=g
